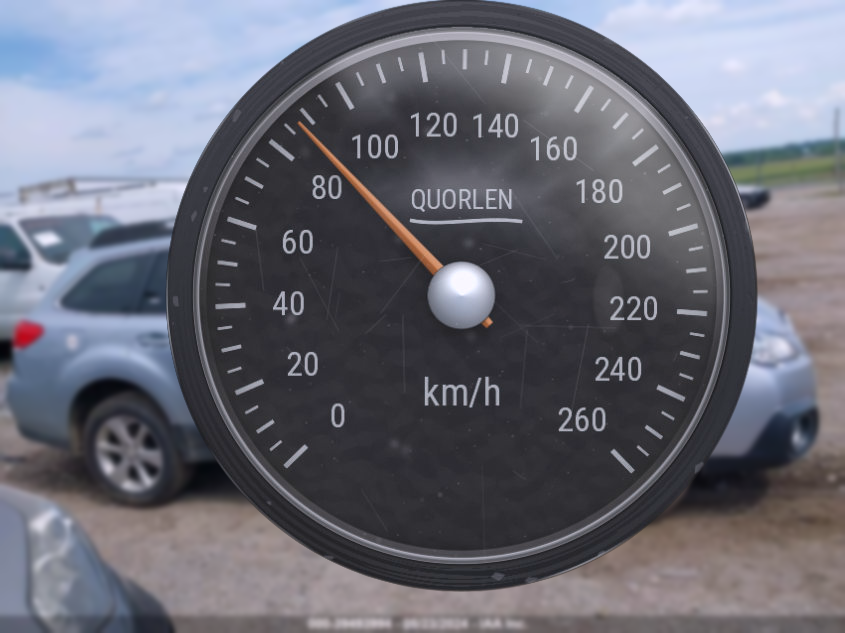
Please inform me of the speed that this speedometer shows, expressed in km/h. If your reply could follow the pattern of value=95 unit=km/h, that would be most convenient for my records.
value=87.5 unit=km/h
